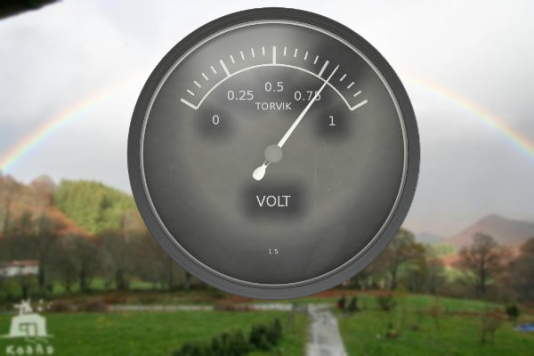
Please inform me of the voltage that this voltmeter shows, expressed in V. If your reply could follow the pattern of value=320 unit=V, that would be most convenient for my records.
value=0.8 unit=V
